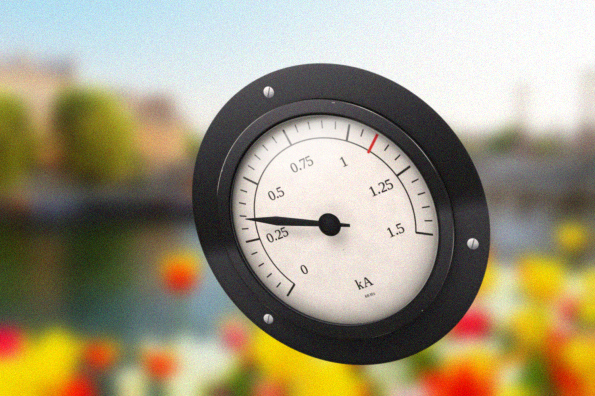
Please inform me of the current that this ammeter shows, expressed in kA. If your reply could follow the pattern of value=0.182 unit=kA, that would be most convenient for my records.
value=0.35 unit=kA
